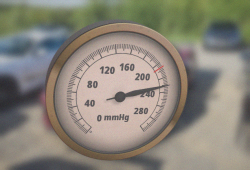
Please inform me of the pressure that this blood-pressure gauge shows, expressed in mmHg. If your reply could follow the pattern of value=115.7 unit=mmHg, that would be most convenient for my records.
value=230 unit=mmHg
